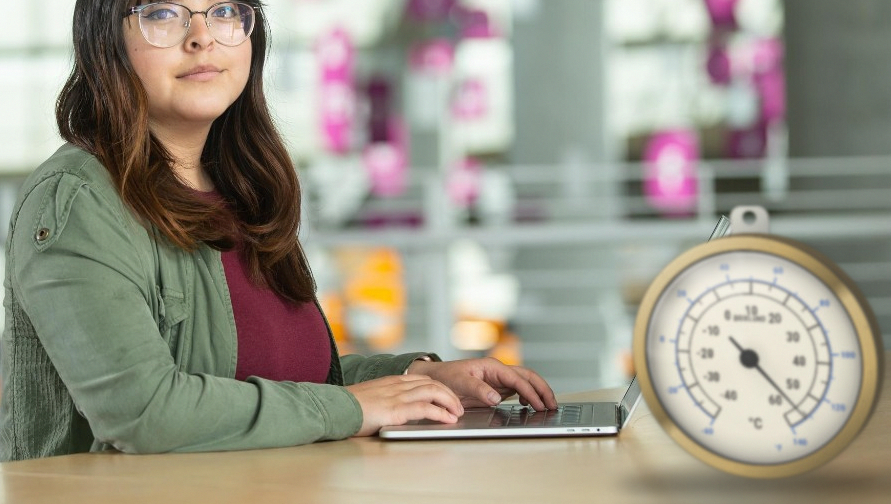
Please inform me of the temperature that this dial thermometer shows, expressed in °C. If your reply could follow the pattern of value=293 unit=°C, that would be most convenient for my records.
value=55 unit=°C
